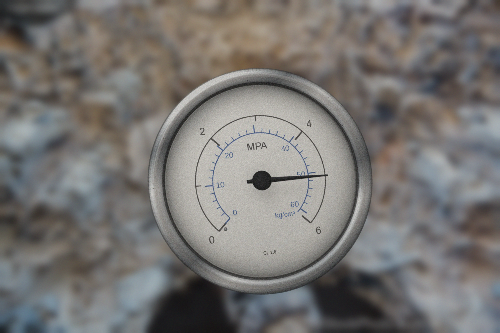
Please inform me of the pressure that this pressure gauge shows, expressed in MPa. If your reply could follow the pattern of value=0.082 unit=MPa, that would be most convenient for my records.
value=5 unit=MPa
